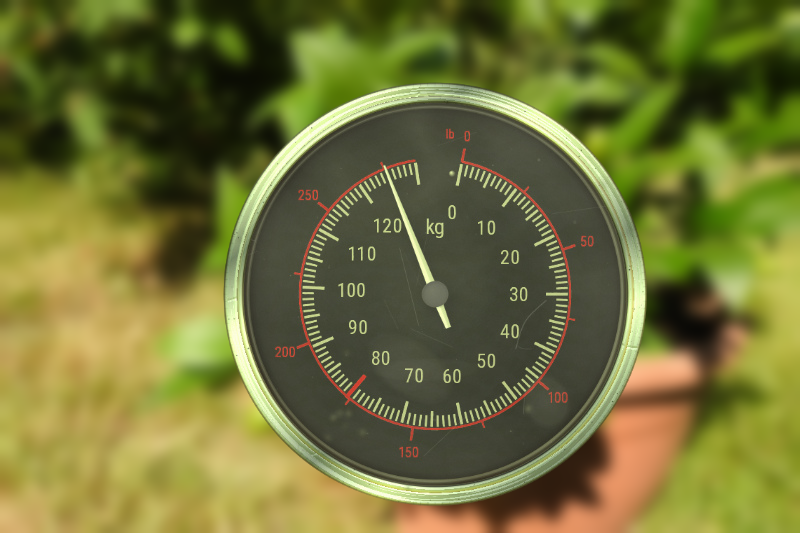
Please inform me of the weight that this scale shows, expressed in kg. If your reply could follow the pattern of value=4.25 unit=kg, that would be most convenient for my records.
value=125 unit=kg
